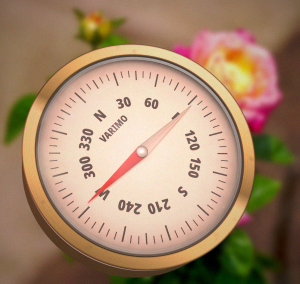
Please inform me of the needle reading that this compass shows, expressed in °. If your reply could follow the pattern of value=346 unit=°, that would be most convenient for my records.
value=272.5 unit=°
